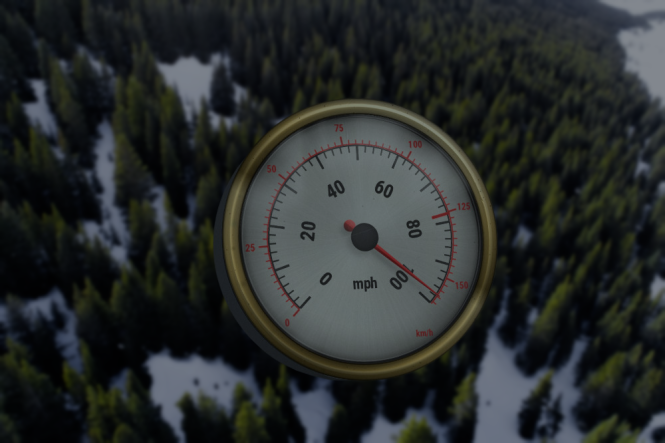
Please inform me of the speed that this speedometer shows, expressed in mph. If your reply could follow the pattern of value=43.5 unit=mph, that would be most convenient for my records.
value=98 unit=mph
